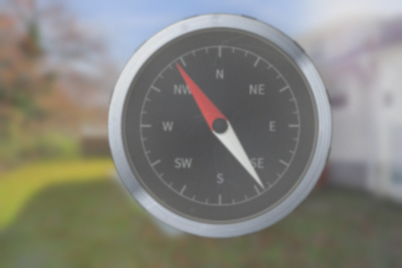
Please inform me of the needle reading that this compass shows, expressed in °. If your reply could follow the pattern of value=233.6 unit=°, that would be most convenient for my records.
value=325 unit=°
